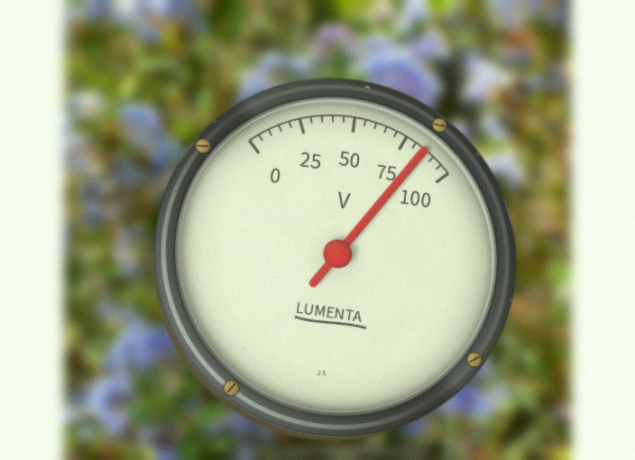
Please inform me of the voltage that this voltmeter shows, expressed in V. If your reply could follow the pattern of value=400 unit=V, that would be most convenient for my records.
value=85 unit=V
